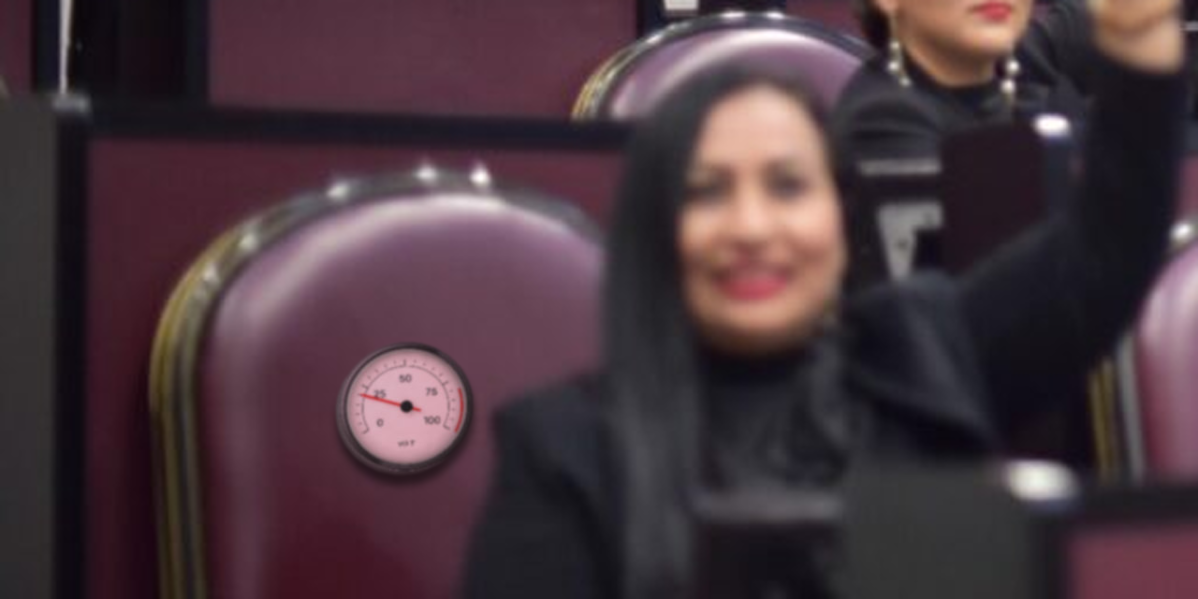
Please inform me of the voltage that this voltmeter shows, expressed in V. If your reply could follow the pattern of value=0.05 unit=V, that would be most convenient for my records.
value=20 unit=V
